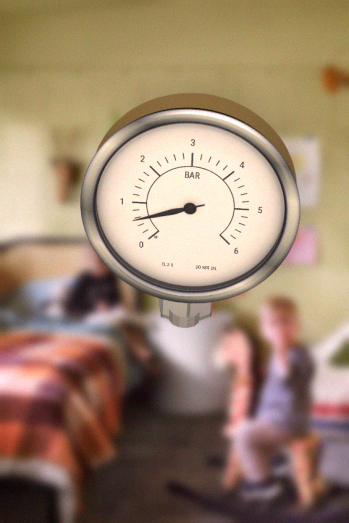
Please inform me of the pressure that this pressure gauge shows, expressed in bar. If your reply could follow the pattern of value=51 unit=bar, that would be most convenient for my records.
value=0.6 unit=bar
